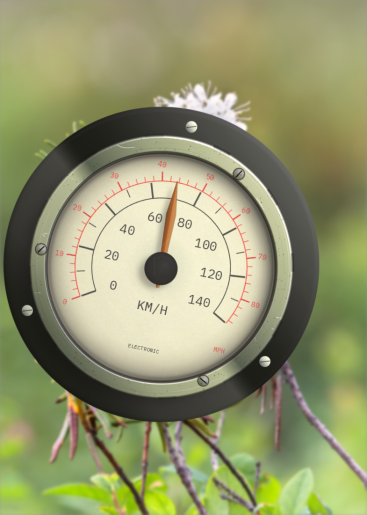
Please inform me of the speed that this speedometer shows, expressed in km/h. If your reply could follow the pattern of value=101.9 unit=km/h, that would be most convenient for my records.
value=70 unit=km/h
